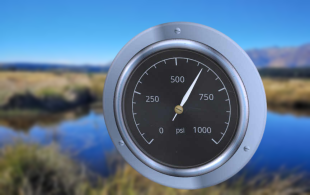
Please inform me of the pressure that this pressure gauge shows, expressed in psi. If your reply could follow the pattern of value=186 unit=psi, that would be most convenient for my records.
value=625 unit=psi
